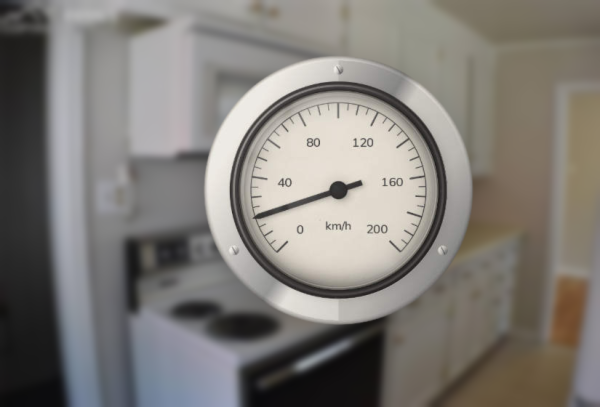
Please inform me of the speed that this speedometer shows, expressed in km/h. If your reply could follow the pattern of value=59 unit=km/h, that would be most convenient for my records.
value=20 unit=km/h
